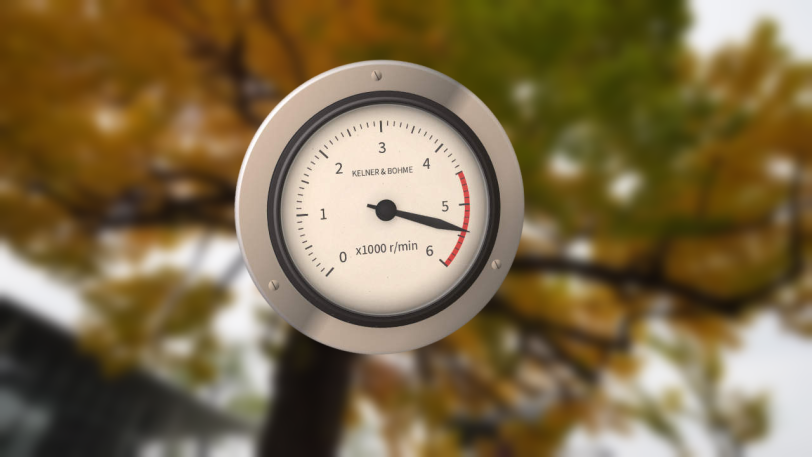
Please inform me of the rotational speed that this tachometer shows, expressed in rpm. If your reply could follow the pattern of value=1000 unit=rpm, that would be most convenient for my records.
value=5400 unit=rpm
